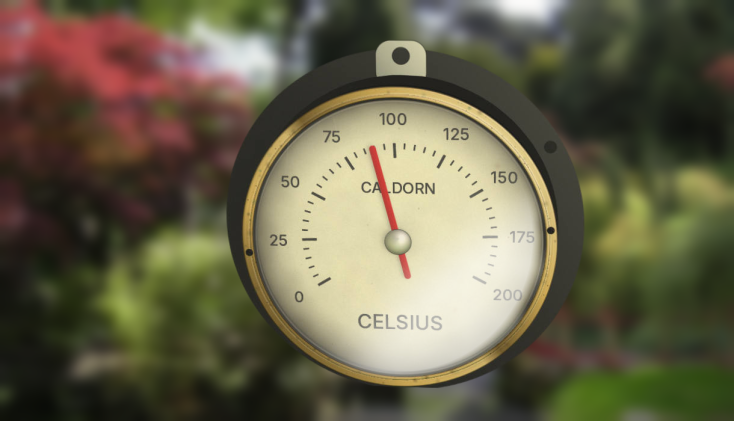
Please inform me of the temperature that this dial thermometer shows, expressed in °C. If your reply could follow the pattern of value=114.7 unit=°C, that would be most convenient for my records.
value=90 unit=°C
